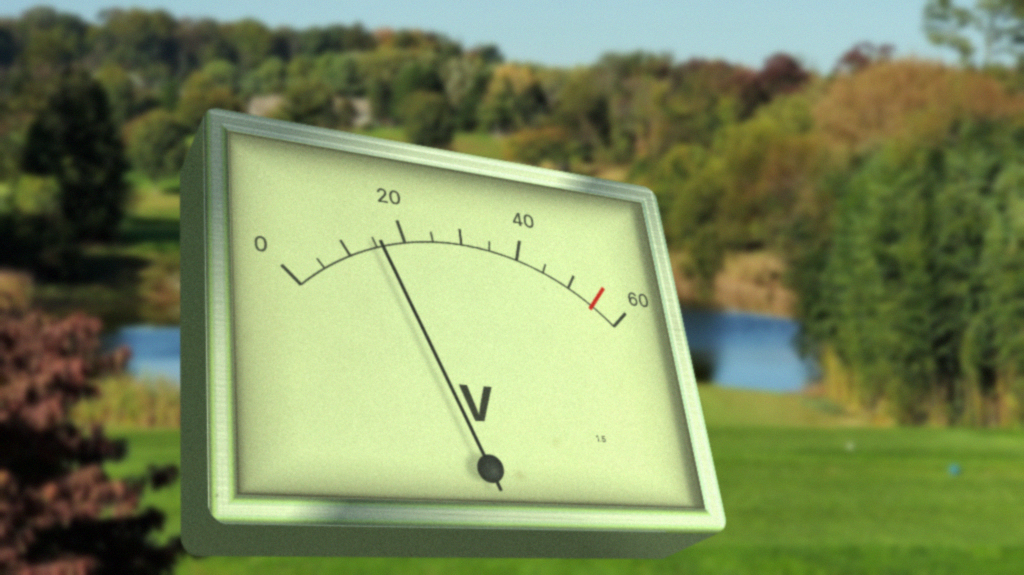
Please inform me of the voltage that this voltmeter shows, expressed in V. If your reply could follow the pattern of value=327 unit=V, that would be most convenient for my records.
value=15 unit=V
